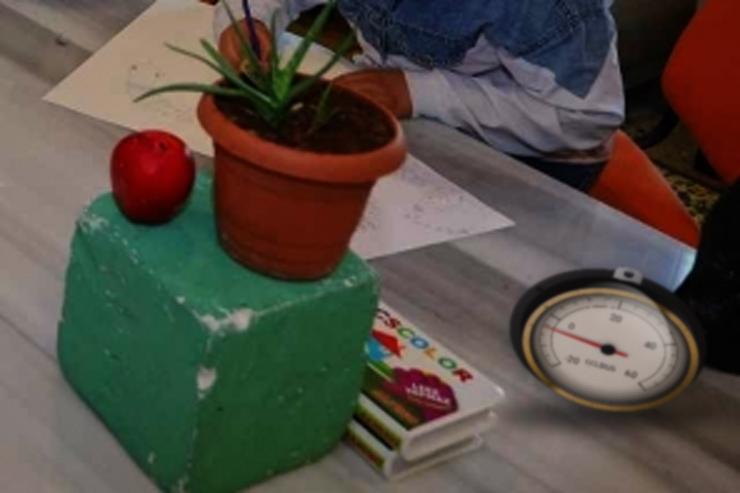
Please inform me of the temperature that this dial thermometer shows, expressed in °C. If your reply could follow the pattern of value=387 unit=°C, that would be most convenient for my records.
value=-4 unit=°C
